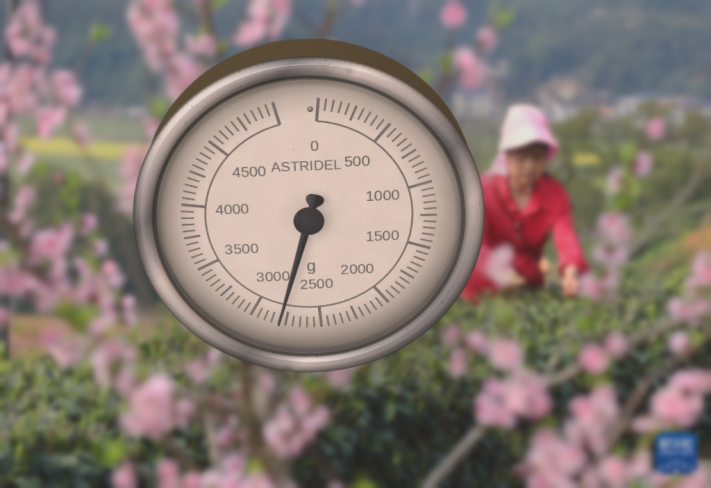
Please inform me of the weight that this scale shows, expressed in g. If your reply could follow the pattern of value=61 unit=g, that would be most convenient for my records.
value=2800 unit=g
